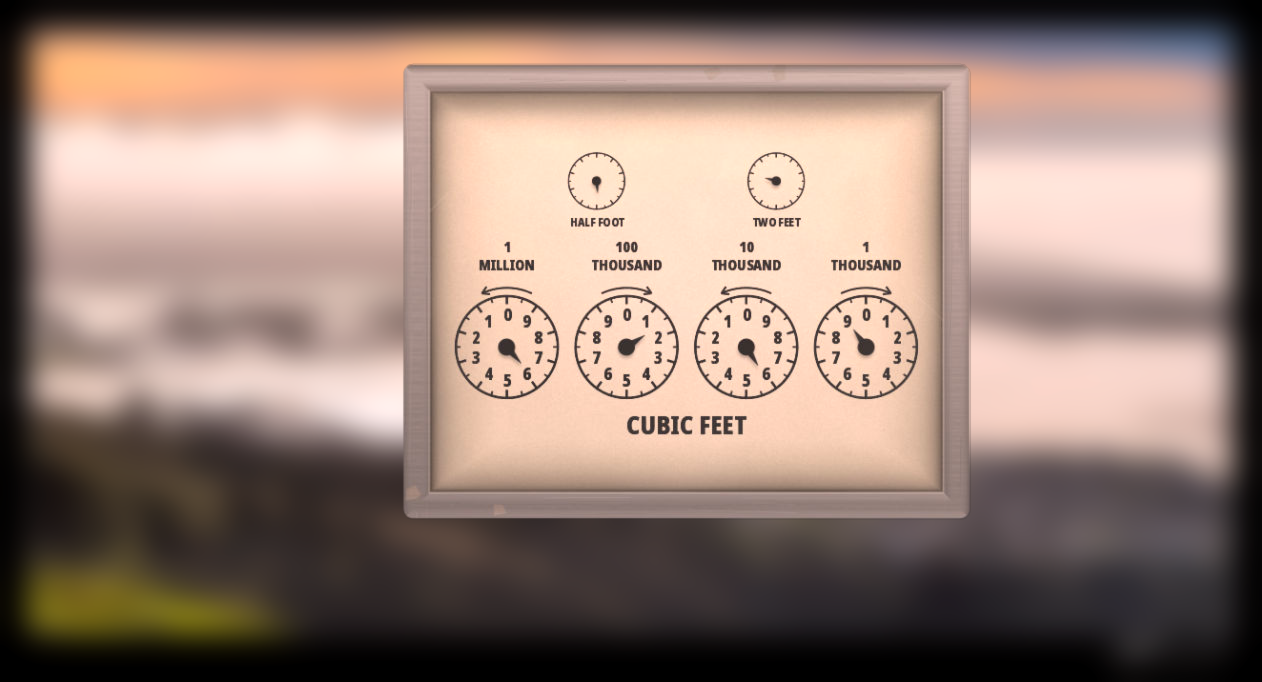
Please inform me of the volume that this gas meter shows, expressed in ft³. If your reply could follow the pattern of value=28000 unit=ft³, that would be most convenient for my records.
value=615900 unit=ft³
